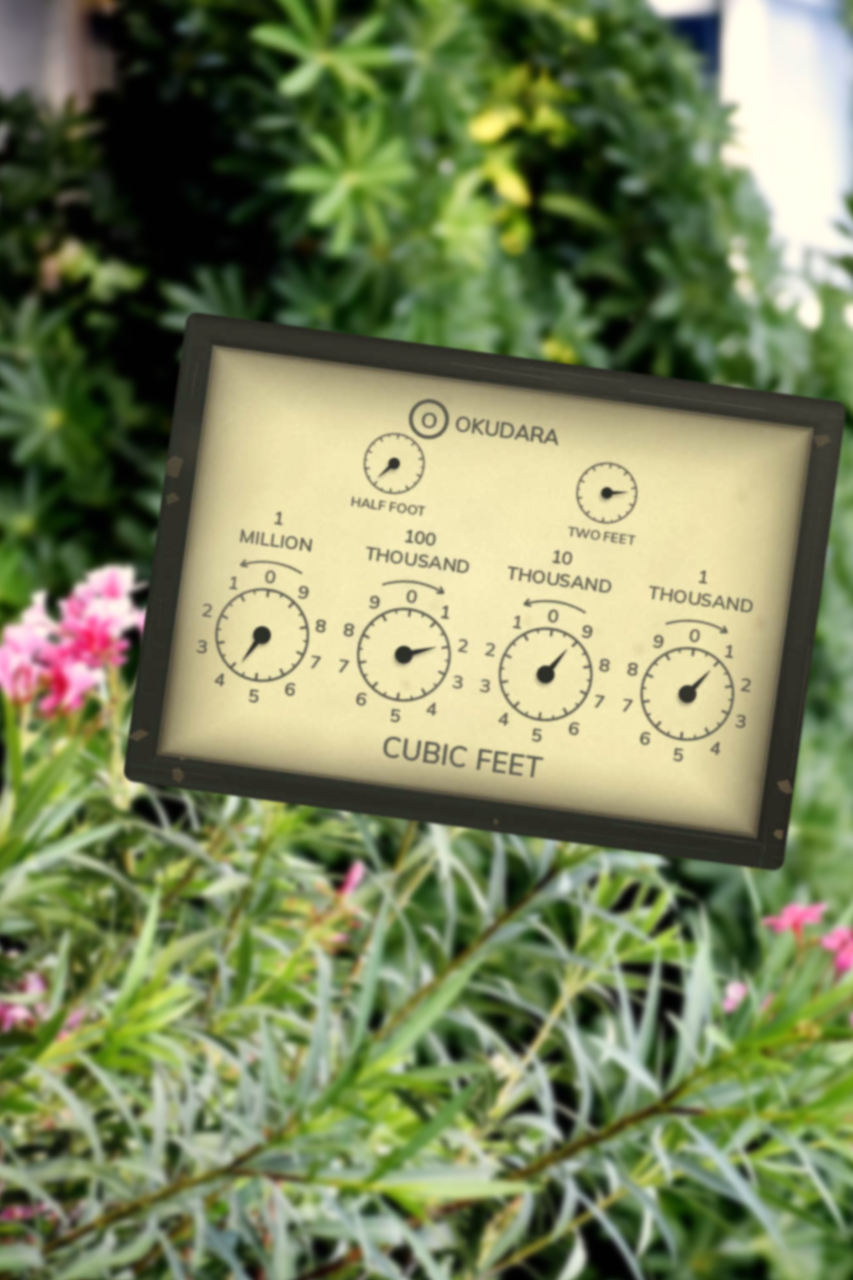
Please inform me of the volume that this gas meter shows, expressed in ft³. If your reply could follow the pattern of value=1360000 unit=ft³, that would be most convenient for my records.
value=419100 unit=ft³
